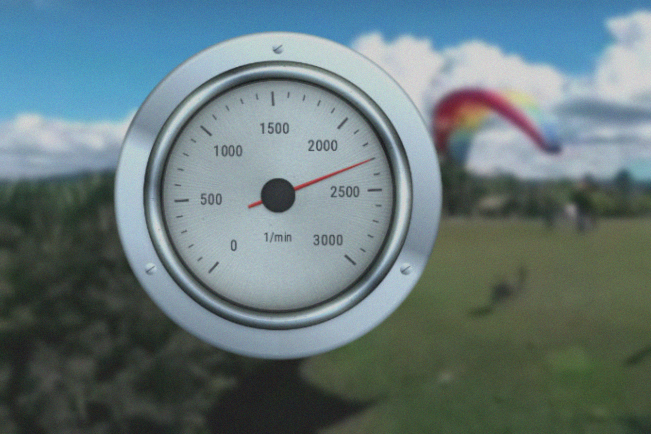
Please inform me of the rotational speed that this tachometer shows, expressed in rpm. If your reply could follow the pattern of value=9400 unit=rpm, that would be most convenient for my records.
value=2300 unit=rpm
